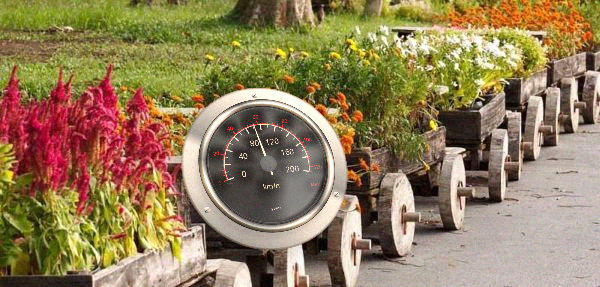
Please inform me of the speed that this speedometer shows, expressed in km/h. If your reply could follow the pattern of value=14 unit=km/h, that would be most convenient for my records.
value=90 unit=km/h
